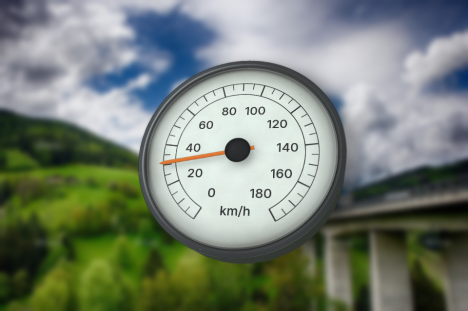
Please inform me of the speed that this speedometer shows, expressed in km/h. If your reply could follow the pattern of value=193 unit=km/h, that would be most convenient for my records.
value=30 unit=km/h
